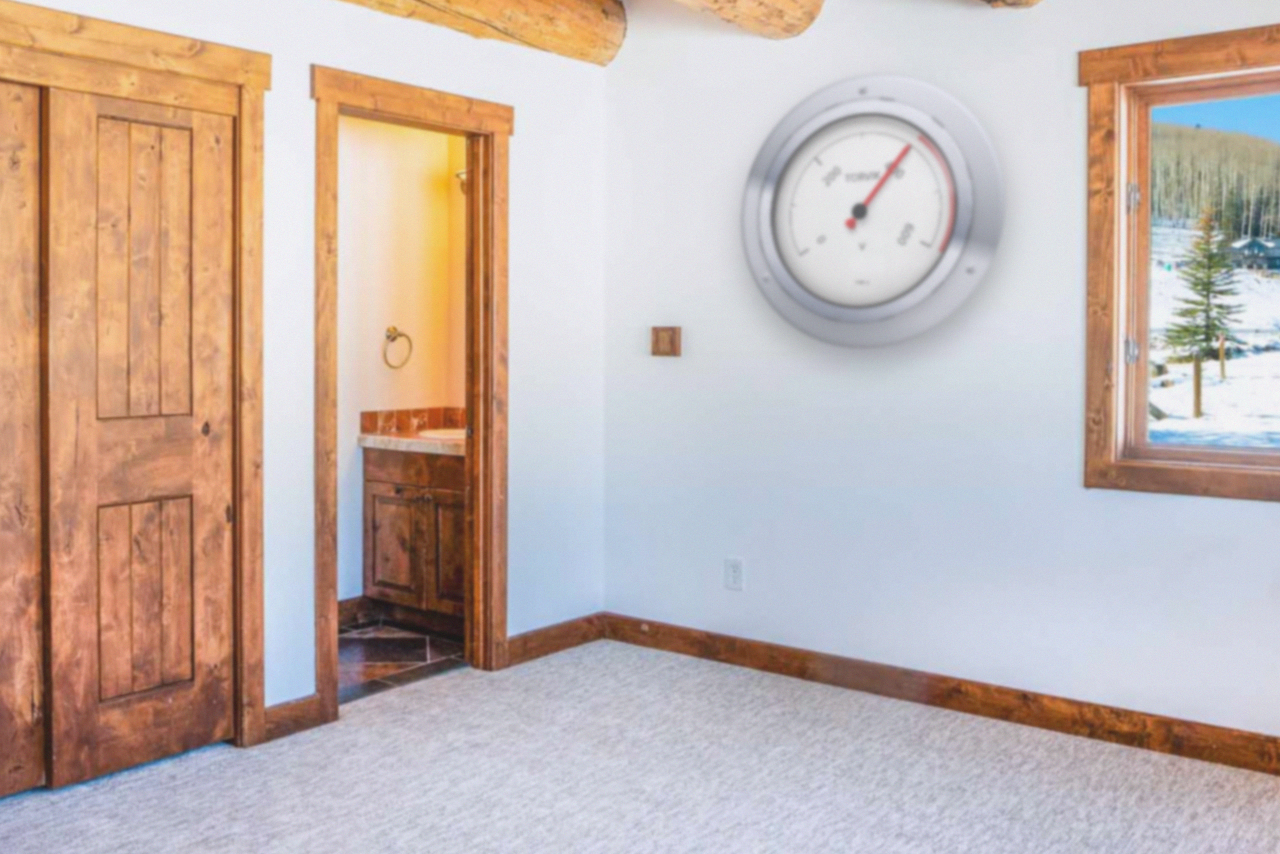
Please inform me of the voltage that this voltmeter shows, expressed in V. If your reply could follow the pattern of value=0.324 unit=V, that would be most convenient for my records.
value=400 unit=V
